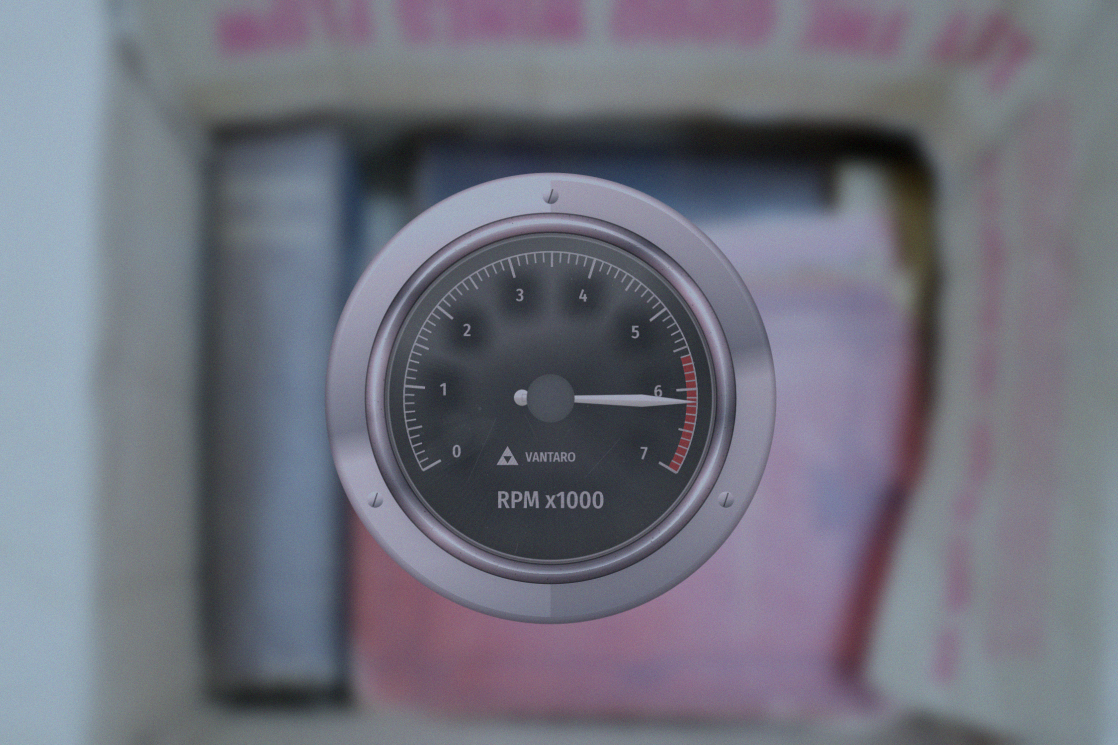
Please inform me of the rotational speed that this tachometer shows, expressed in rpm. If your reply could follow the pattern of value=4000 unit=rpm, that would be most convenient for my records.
value=6150 unit=rpm
